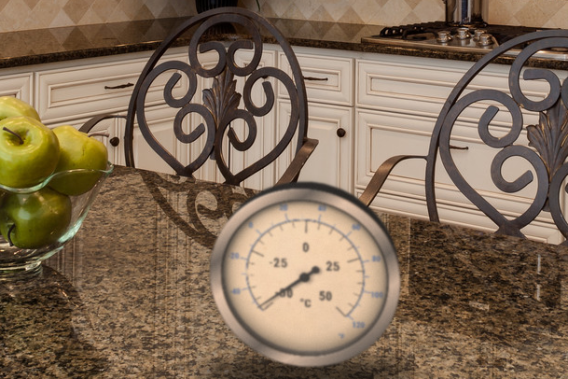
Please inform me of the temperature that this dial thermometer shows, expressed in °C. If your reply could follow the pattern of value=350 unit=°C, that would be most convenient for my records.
value=-47.5 unit=°C
